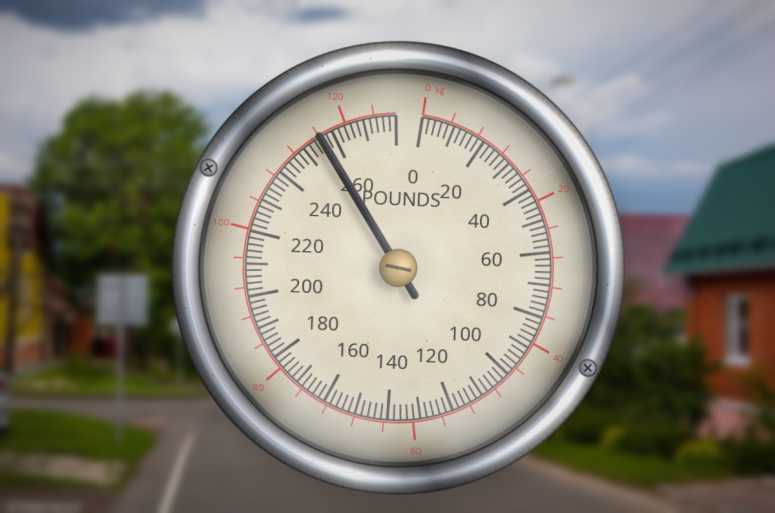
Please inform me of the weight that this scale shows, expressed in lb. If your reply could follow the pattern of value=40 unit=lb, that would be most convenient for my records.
value=256 unit=lb
